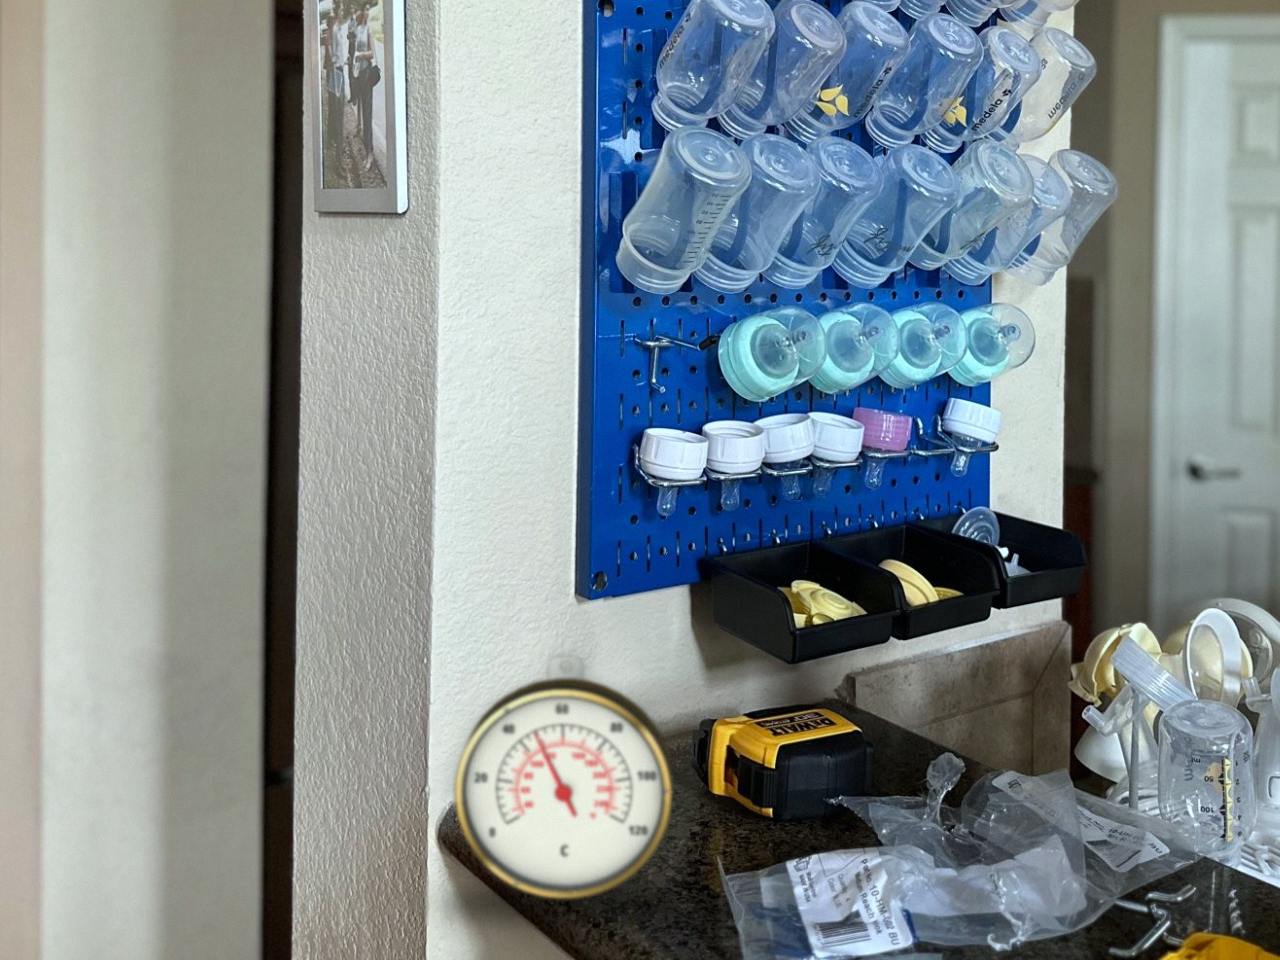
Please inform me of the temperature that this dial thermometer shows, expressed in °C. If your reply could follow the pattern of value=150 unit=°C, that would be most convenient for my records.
value=48 unit=°C
